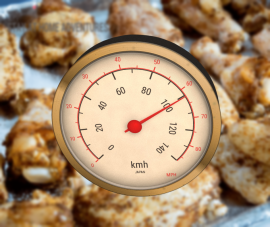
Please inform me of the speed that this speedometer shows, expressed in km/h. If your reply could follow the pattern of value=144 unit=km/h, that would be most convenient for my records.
value=100 unit=km/h
